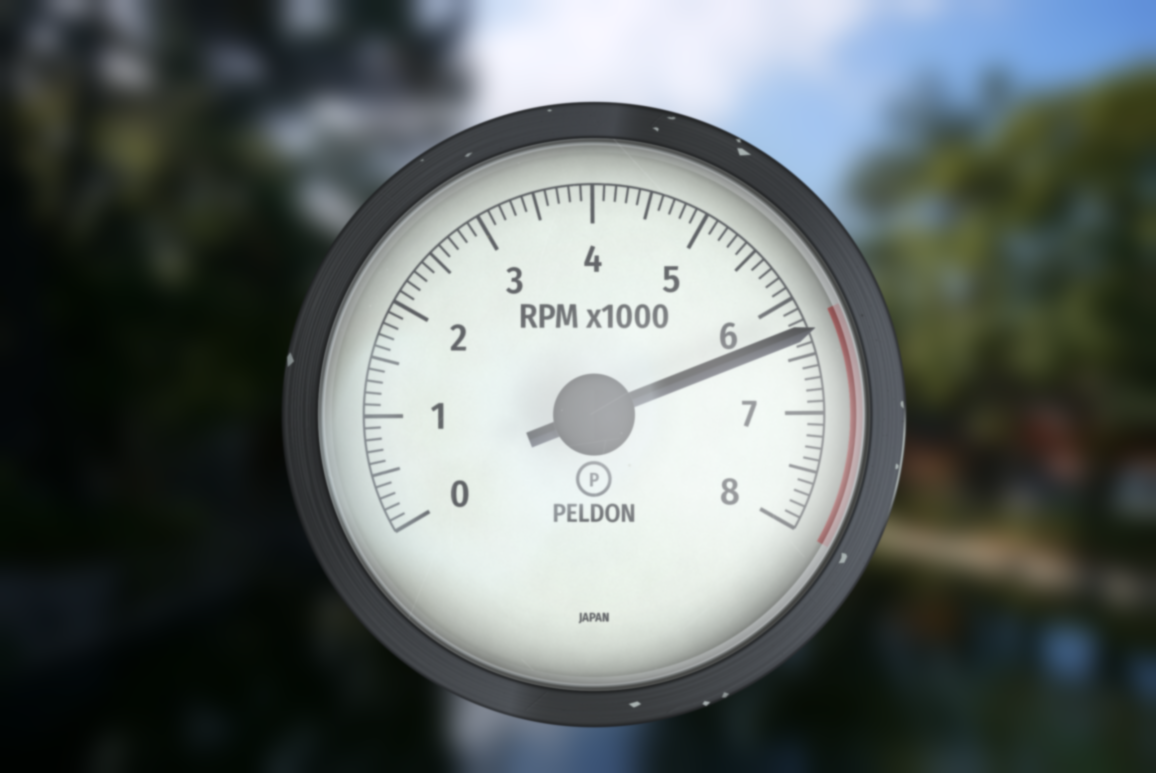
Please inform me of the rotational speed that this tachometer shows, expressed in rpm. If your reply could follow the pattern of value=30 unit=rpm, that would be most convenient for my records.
value=6300 unit=rpm
